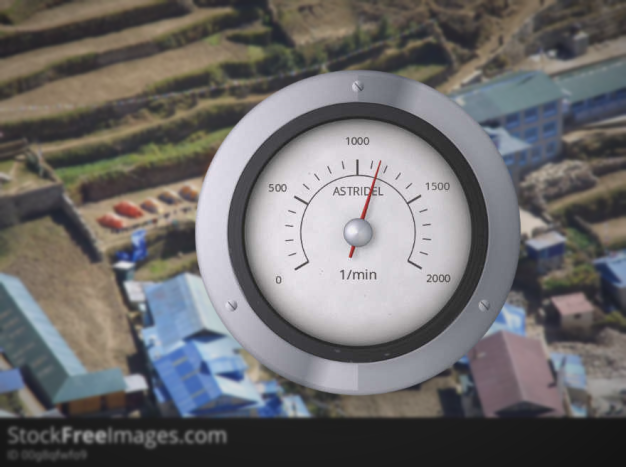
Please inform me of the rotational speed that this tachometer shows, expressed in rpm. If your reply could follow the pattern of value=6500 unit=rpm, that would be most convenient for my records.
value=1150 unit=rpm
